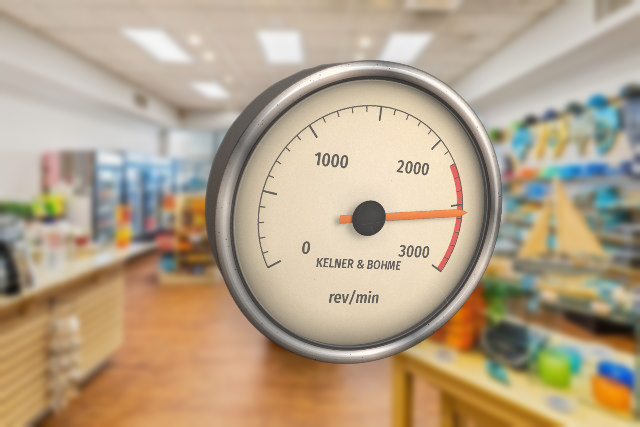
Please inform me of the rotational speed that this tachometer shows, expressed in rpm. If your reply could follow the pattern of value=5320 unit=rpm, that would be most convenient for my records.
value=2550 unit=rpm
